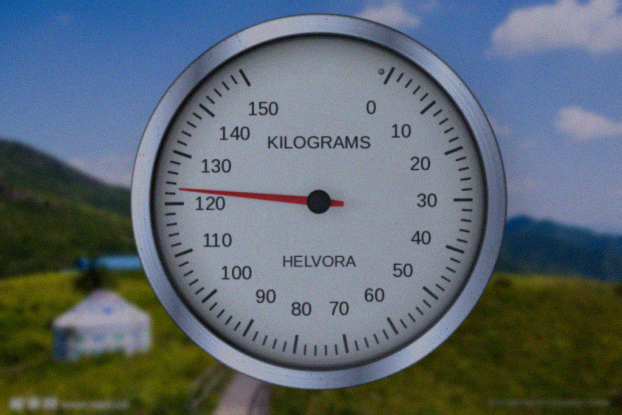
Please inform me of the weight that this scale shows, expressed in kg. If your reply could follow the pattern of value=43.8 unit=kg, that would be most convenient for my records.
value=123 unit=kg
